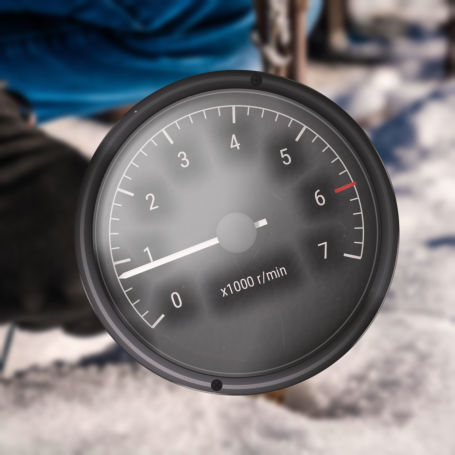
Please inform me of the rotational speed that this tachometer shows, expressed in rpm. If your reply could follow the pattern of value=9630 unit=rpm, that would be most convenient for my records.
value=800 unit=rpm
